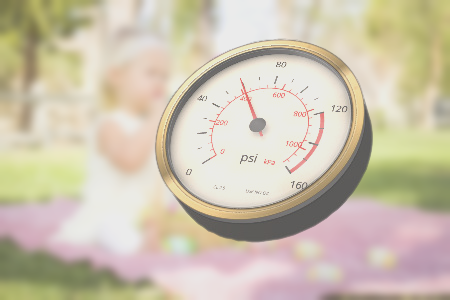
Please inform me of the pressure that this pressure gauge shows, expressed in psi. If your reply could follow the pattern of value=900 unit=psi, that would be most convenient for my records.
value=60 unit=psi
